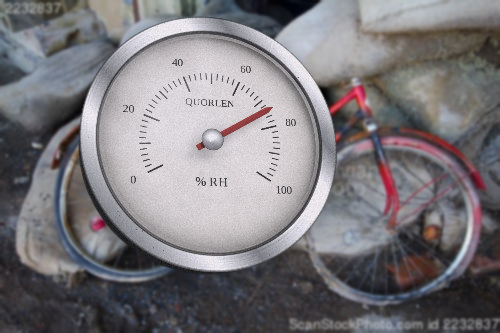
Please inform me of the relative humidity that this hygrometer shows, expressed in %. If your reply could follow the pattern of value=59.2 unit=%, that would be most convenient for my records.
value=74 unit=%
